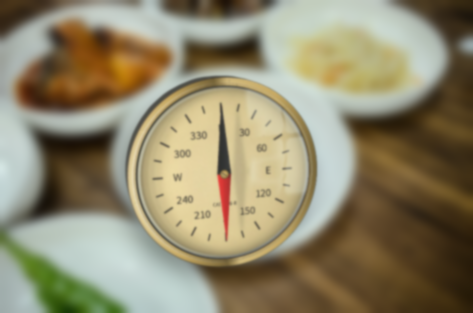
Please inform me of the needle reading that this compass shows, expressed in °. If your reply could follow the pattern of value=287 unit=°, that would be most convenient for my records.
value=180 unit=°
